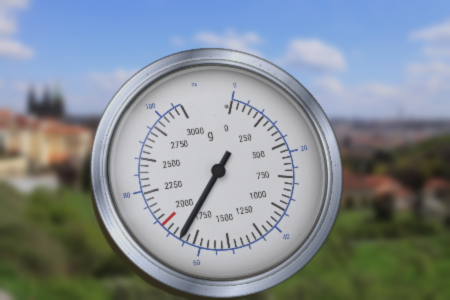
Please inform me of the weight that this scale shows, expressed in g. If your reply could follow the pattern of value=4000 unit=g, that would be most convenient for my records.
value=1850 unit=g
